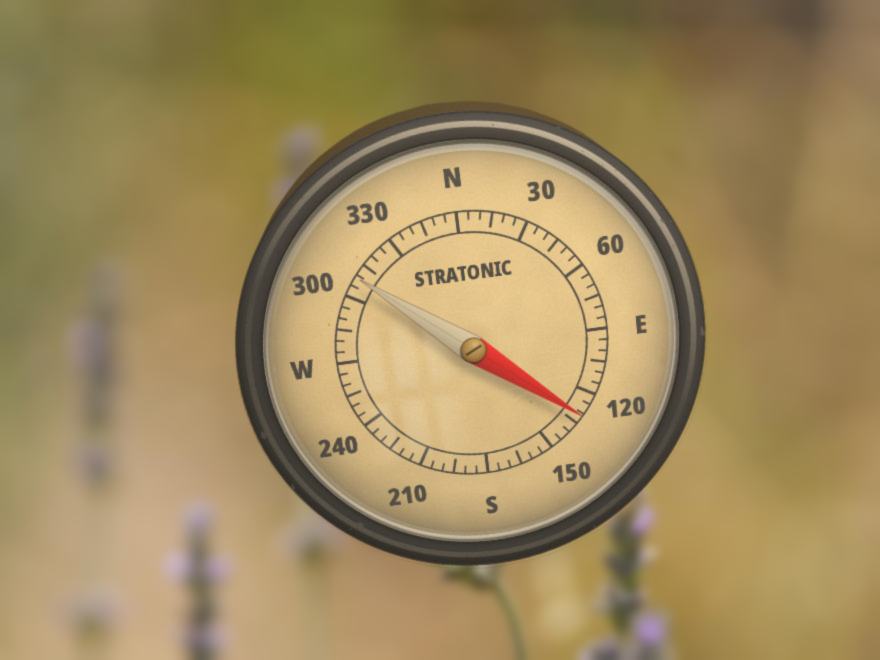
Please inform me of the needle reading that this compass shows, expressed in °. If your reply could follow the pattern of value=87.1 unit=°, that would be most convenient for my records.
value=130 unit=°
